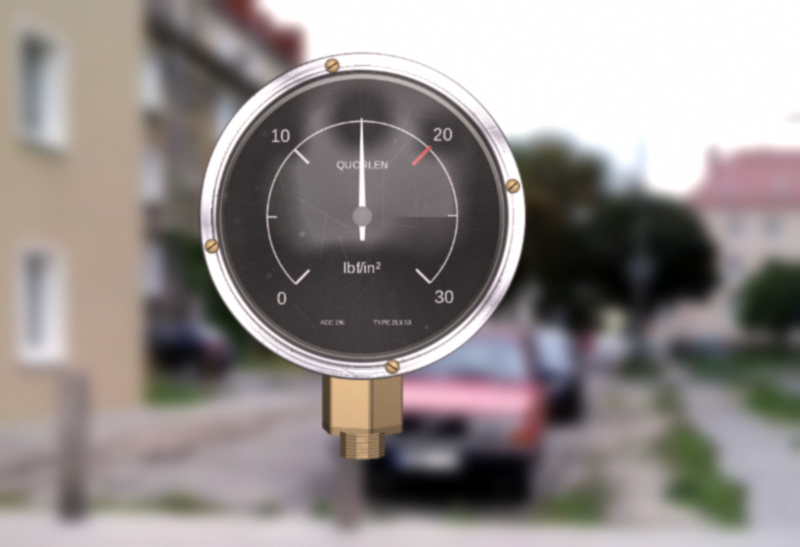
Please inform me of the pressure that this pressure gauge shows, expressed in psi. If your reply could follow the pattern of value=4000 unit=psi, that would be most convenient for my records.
value=15 unit=psi
